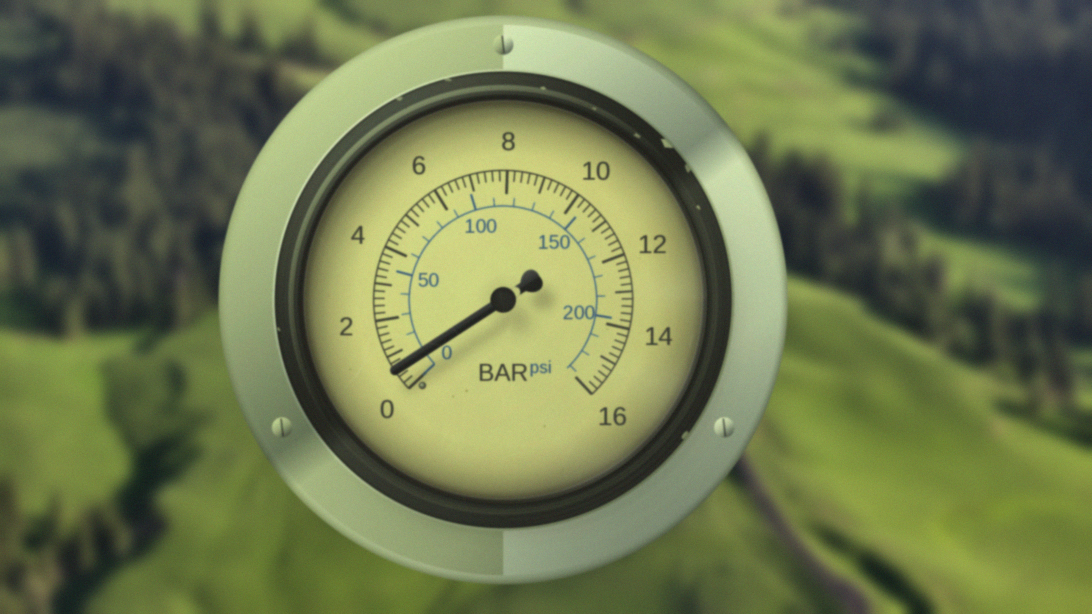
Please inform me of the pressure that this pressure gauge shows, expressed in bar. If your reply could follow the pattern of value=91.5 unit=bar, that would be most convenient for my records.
value=0.6 unit=bar
